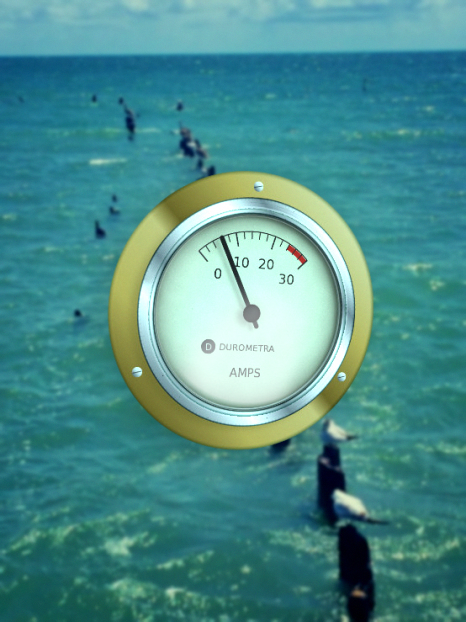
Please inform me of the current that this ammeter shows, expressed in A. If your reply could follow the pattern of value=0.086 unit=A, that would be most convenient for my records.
value=6 unit=A
